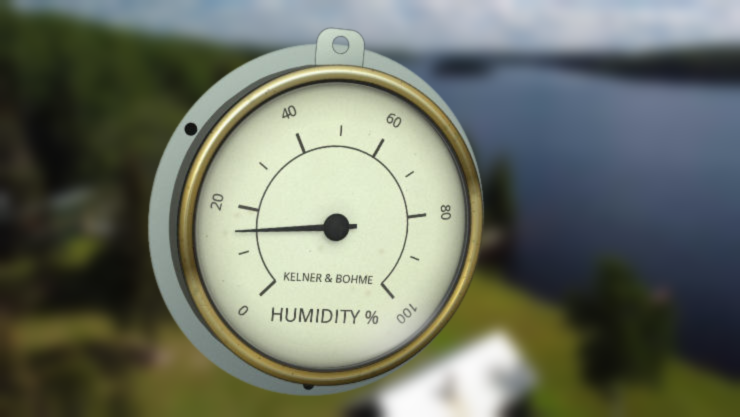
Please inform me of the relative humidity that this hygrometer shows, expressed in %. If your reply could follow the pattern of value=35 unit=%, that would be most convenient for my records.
value=15 unit=%
